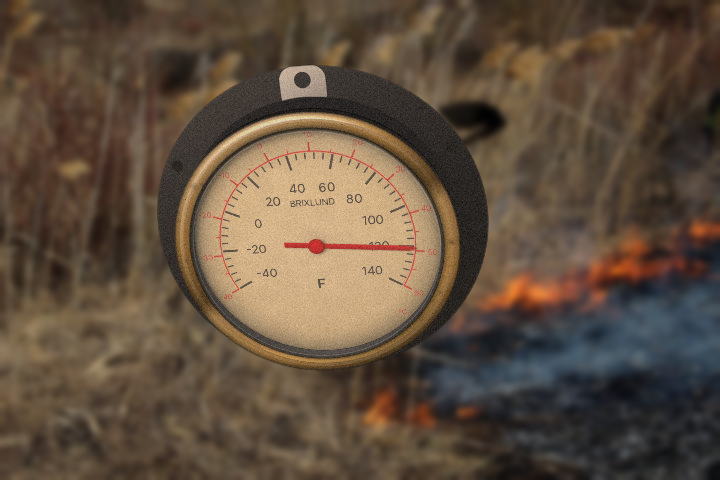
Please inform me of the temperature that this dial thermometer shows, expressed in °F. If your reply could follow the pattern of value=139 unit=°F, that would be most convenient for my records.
value=120 unit=°F
